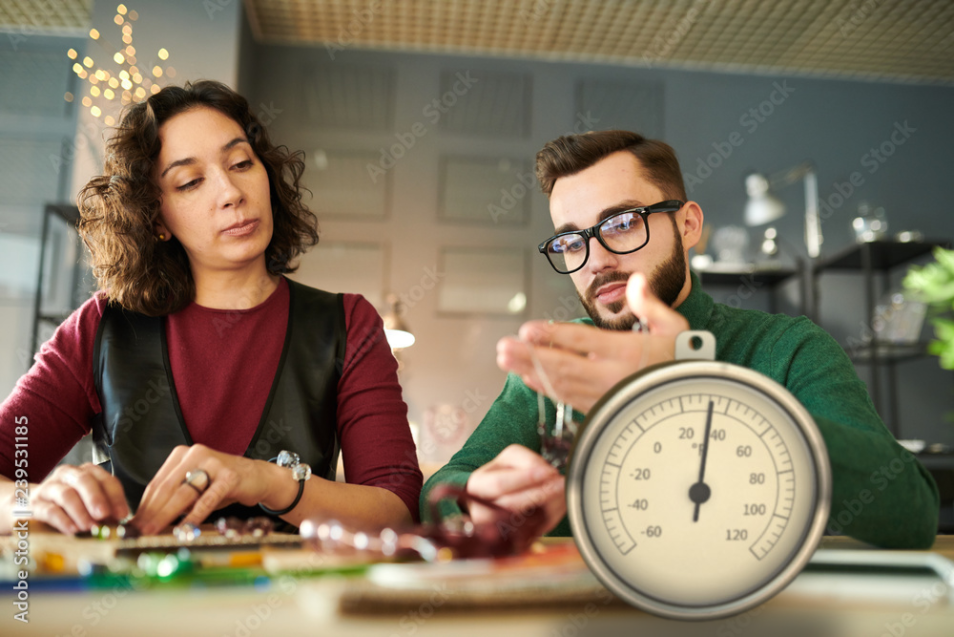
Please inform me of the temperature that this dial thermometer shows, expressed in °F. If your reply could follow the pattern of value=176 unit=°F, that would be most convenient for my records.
value=32 unit=°F
